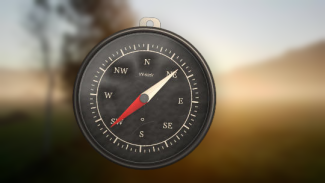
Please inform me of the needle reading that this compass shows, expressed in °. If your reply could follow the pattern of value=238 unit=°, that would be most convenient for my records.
value=225 unit=°
